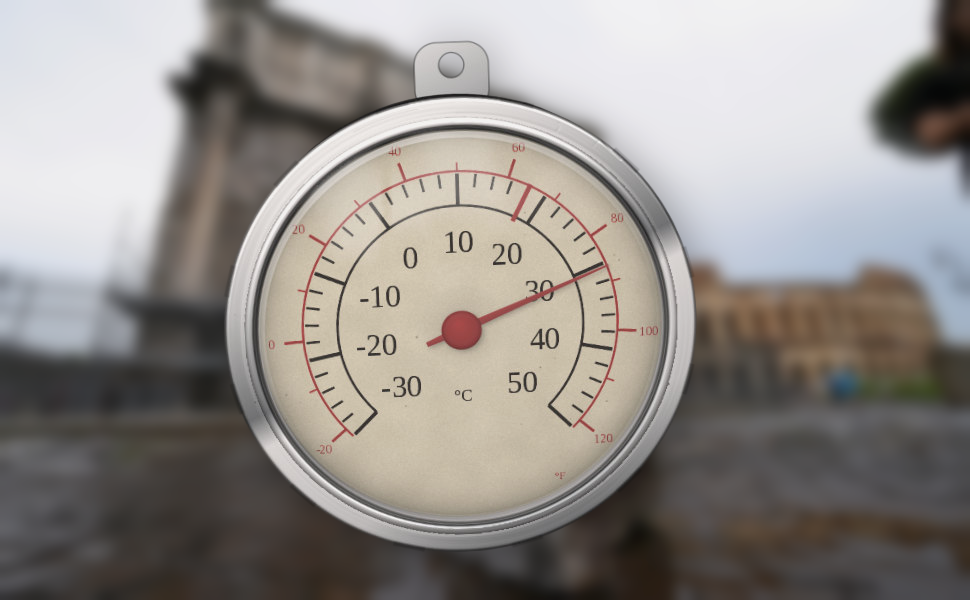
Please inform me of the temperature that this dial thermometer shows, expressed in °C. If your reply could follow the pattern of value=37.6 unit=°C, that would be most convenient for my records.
value=30 unit=°C
